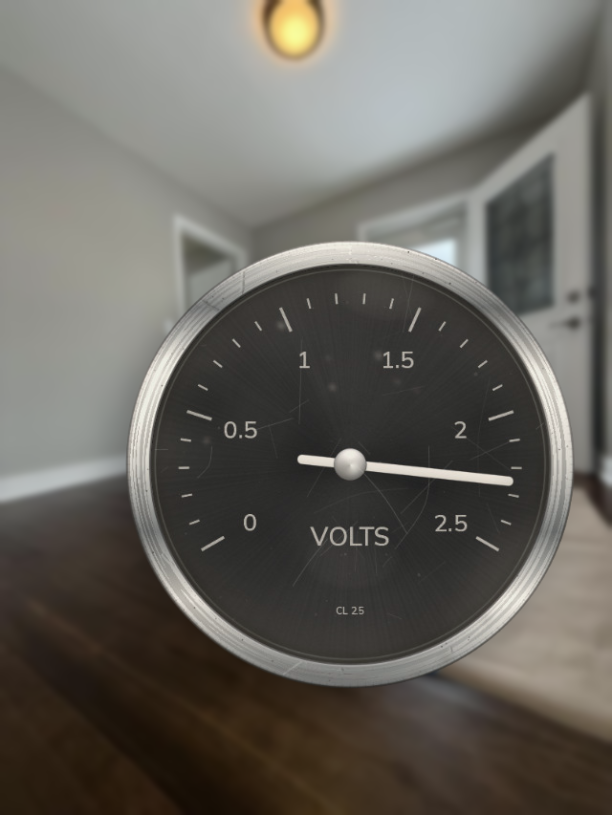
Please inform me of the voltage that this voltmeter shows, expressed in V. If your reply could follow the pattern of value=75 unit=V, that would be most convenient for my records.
value=2.25 unit=V
